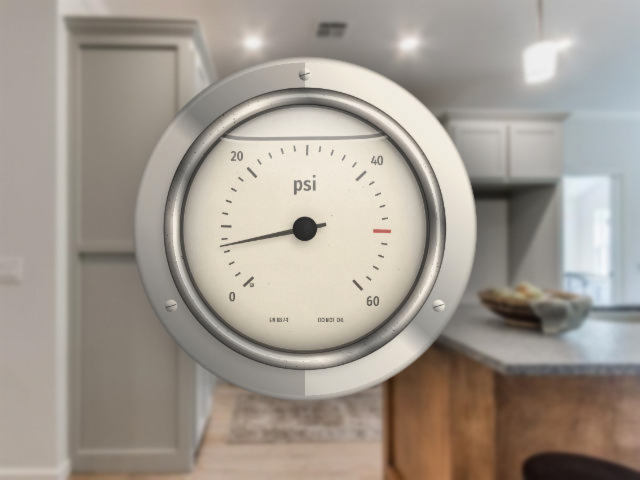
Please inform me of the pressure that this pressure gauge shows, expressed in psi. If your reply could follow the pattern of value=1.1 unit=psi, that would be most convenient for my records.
value=7 unit=psi
